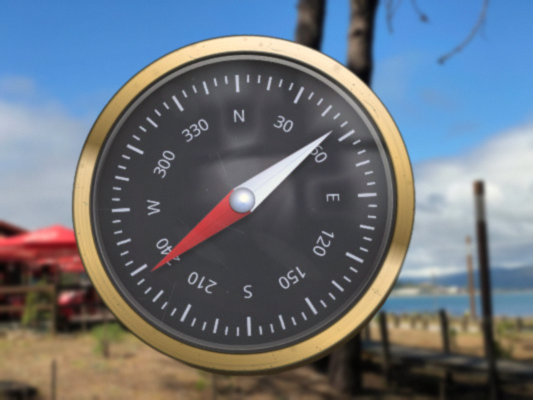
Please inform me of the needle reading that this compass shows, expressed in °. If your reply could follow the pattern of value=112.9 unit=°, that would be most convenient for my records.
value=235 unit=°
